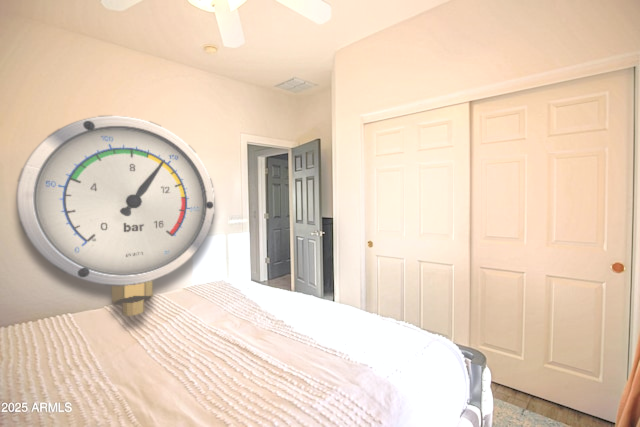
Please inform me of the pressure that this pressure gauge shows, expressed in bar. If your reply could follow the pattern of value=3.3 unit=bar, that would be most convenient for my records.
value=10 unit=bar
